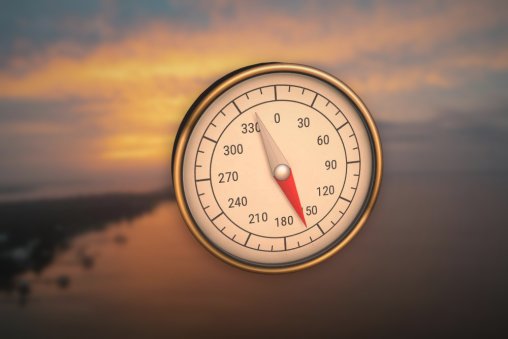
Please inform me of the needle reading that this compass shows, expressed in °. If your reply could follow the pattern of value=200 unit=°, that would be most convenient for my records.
value=160 unit=°
